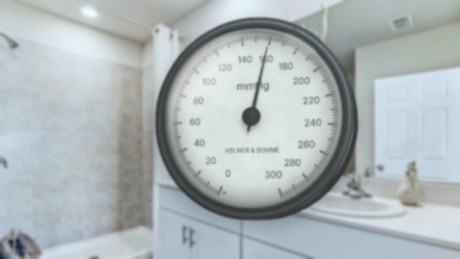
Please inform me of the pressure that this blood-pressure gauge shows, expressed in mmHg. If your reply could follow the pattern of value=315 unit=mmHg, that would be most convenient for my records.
value=160 unit=mmHg
